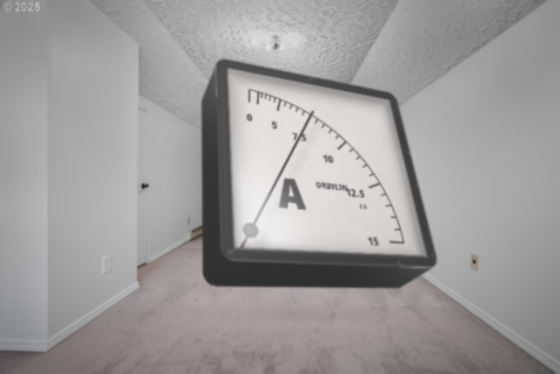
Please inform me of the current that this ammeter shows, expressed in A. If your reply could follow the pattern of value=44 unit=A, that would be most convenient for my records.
value=7.5 unit=A
